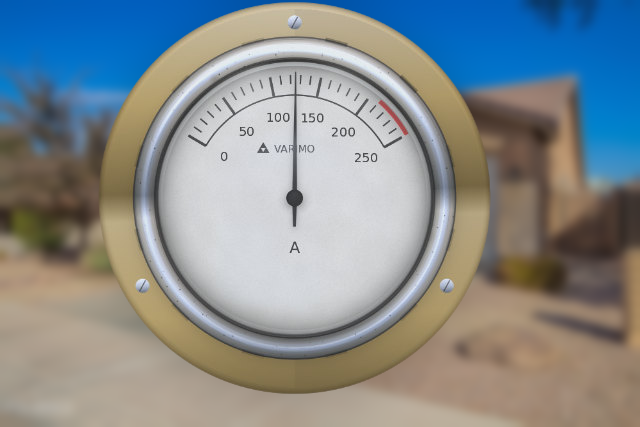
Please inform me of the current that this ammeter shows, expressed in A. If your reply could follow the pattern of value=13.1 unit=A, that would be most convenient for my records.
value=125 unit=A
